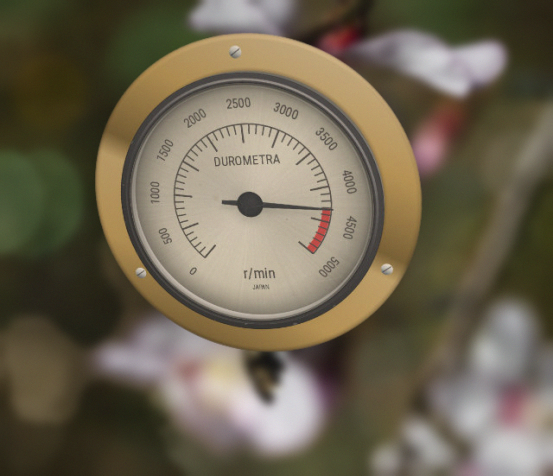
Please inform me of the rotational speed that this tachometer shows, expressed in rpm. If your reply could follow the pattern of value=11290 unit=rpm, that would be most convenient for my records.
value=4300 unit=rpm
